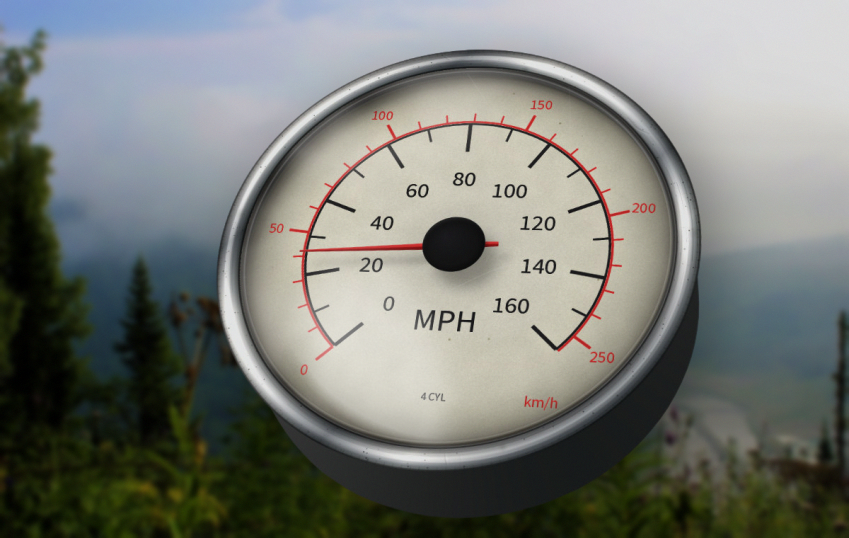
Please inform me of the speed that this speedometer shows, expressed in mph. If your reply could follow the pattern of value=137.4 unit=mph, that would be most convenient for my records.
value=25 unit=mph
